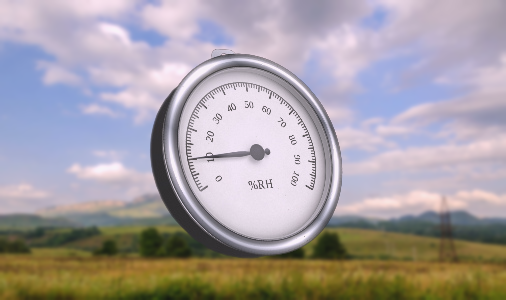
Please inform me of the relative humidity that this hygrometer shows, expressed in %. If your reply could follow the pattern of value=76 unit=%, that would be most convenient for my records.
value=10 unit=%
